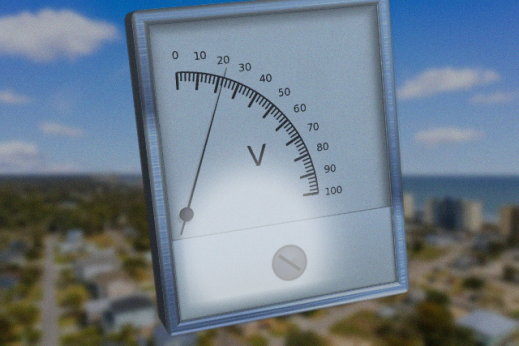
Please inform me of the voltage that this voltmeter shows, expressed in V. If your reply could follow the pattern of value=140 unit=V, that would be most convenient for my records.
value=22 unit=V
